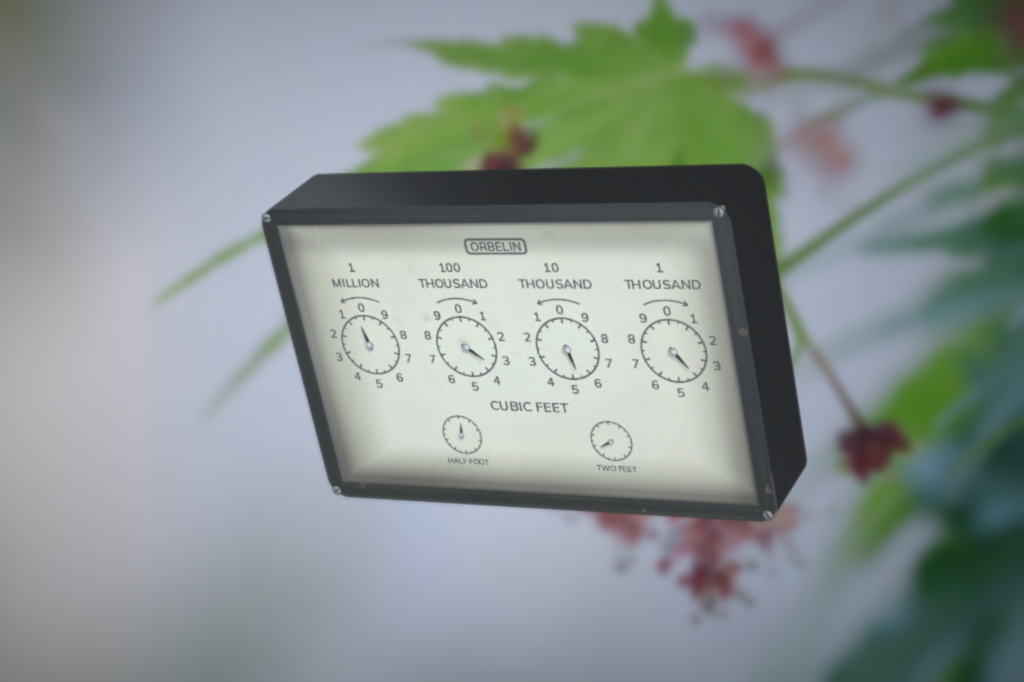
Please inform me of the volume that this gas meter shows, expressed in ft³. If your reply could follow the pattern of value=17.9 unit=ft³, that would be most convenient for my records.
value=35400 unit=ft³
